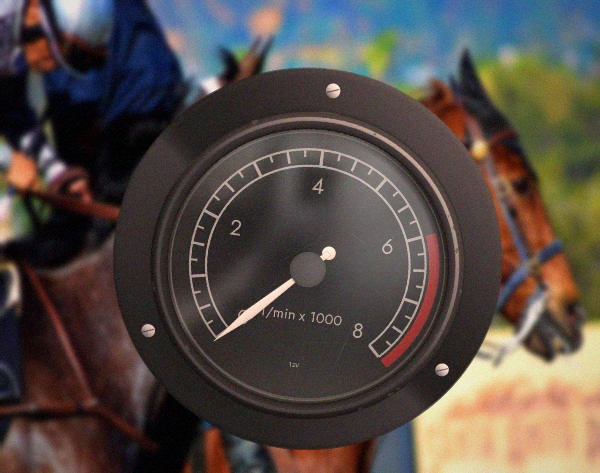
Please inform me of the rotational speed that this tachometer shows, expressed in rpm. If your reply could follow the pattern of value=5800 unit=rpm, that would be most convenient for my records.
value=0 unit=rpm
